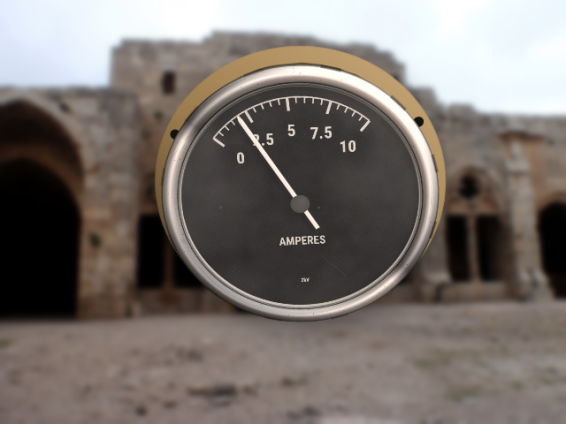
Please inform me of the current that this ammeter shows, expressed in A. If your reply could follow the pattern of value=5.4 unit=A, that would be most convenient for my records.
value=2 unit=A
